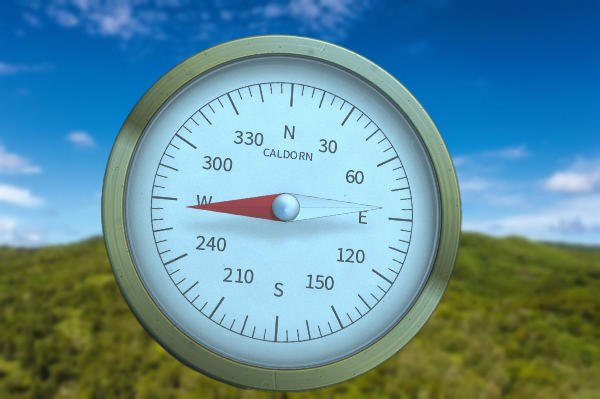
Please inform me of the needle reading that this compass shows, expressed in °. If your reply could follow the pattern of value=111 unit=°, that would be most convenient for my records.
value=265 unit=°
